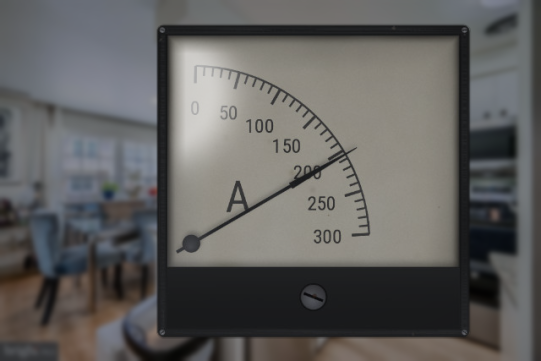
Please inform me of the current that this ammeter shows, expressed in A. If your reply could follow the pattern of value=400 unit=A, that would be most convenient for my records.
value=205 unit=A
